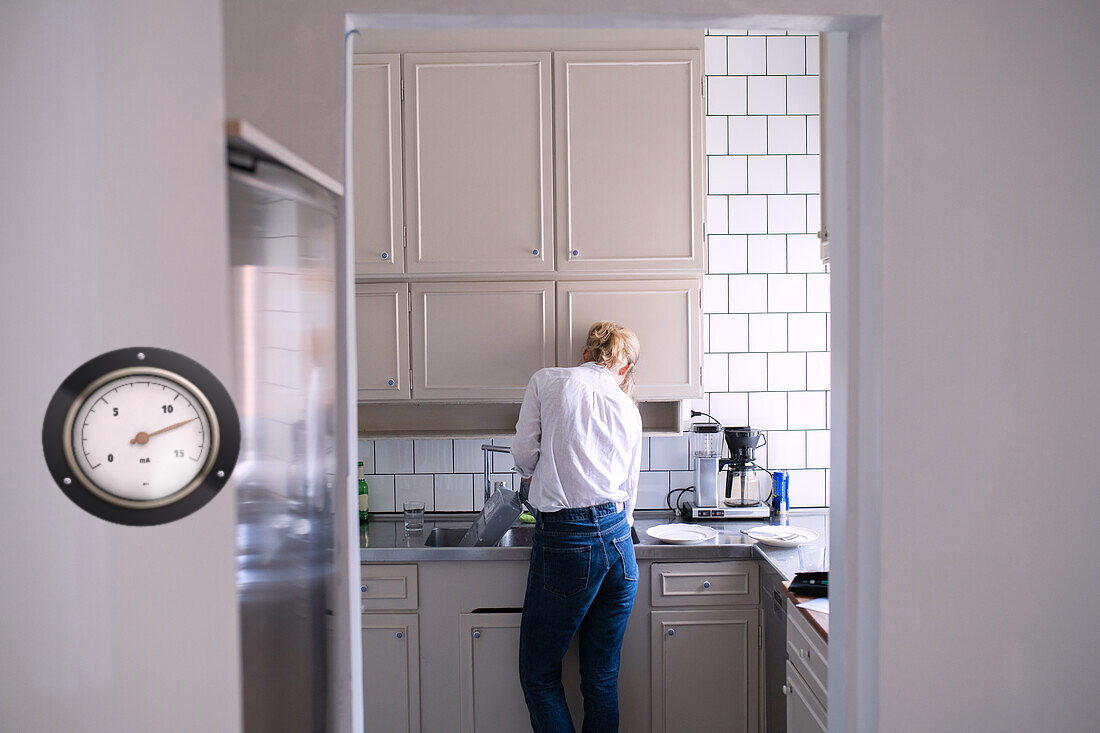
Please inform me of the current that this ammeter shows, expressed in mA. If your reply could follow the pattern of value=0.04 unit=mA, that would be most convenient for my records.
value=12 unit=mA
